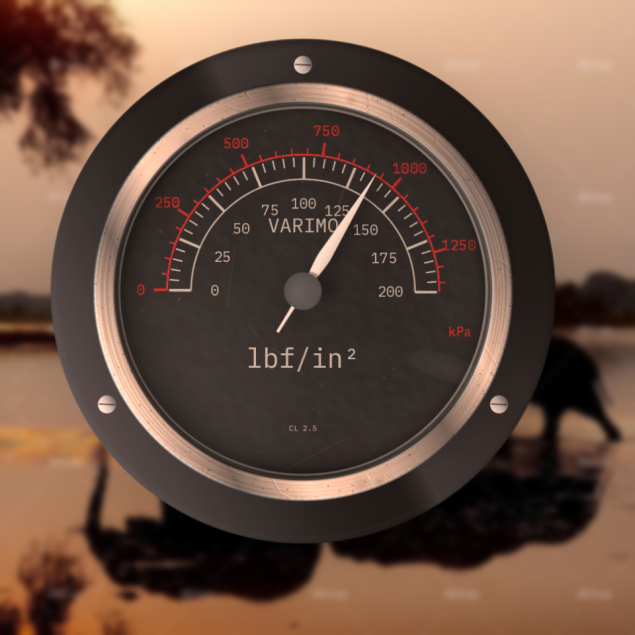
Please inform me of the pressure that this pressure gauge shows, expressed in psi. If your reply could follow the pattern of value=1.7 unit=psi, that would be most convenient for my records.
value=135 unit=psi
